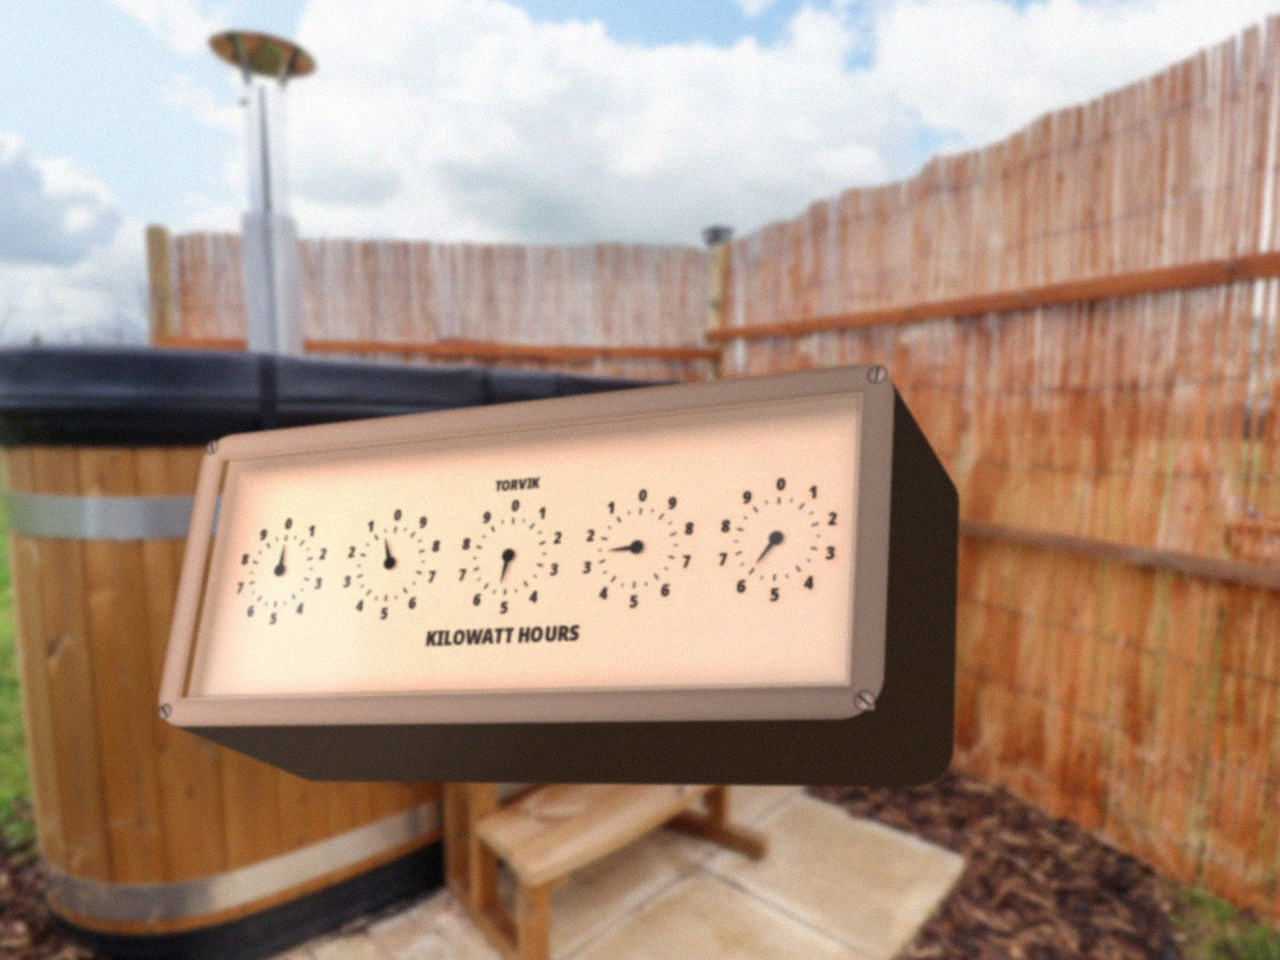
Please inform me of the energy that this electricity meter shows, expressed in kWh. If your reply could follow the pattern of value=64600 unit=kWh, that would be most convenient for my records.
value=526 unit=kWh
